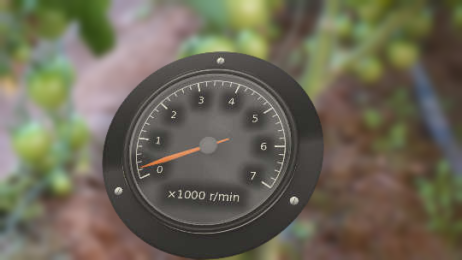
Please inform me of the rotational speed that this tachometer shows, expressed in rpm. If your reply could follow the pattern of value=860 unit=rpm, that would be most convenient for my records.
value=200 unit=rpm
